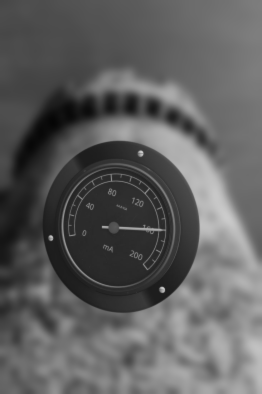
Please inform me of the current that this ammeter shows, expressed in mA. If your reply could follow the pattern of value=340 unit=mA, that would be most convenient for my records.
value=160 unit=mA
